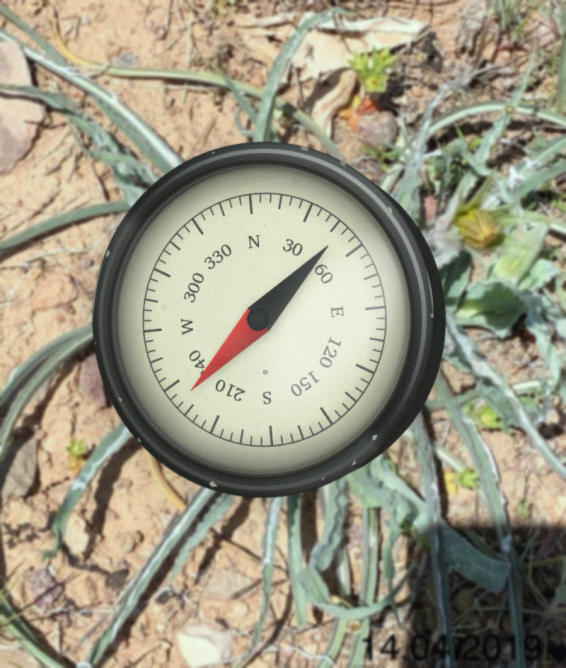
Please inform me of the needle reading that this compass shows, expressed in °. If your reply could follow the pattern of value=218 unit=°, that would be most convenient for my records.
value=230 unit=°
